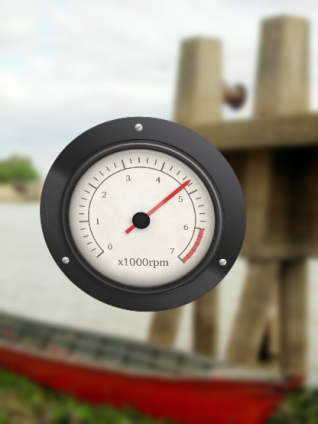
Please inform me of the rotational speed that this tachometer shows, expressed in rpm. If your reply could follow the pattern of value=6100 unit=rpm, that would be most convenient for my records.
value=4700 unit=rpm
